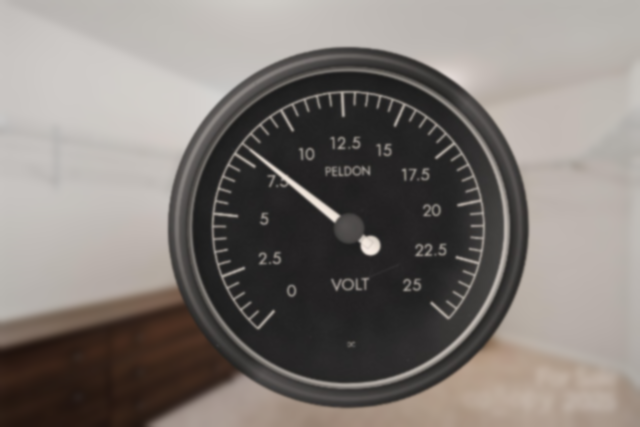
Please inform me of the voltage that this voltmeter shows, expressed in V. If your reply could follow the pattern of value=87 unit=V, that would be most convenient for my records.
value=8 unit=V
